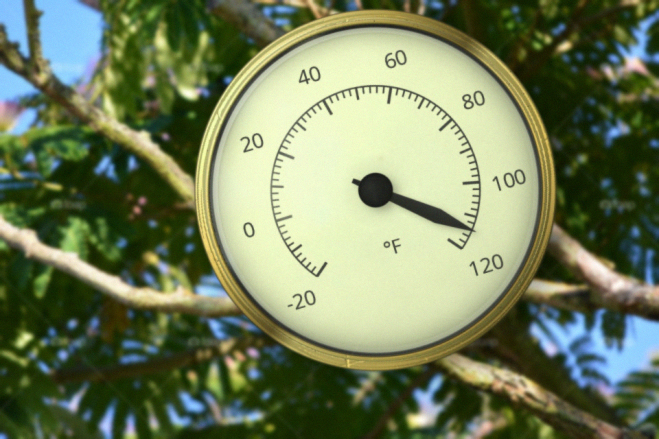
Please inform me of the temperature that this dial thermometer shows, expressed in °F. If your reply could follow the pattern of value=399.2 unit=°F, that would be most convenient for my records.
value=114 unit=°F
